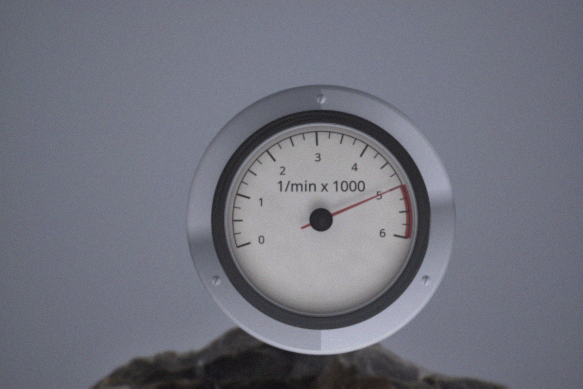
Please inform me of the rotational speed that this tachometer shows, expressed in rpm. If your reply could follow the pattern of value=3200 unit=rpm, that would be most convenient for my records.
value=5000 unit=rpm
